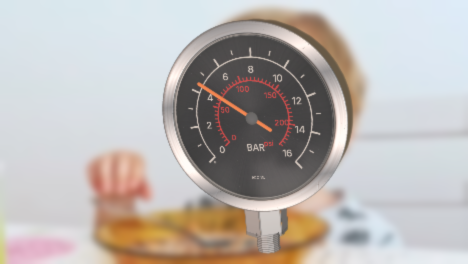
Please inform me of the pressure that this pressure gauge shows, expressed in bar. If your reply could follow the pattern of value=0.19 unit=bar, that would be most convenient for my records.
value=4.5 unit=bar
